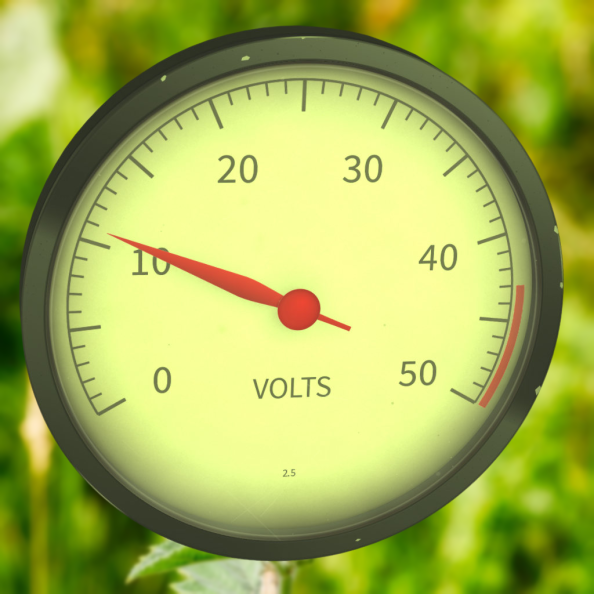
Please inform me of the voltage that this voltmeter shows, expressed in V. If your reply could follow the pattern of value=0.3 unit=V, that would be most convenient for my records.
value=11 unit=V
